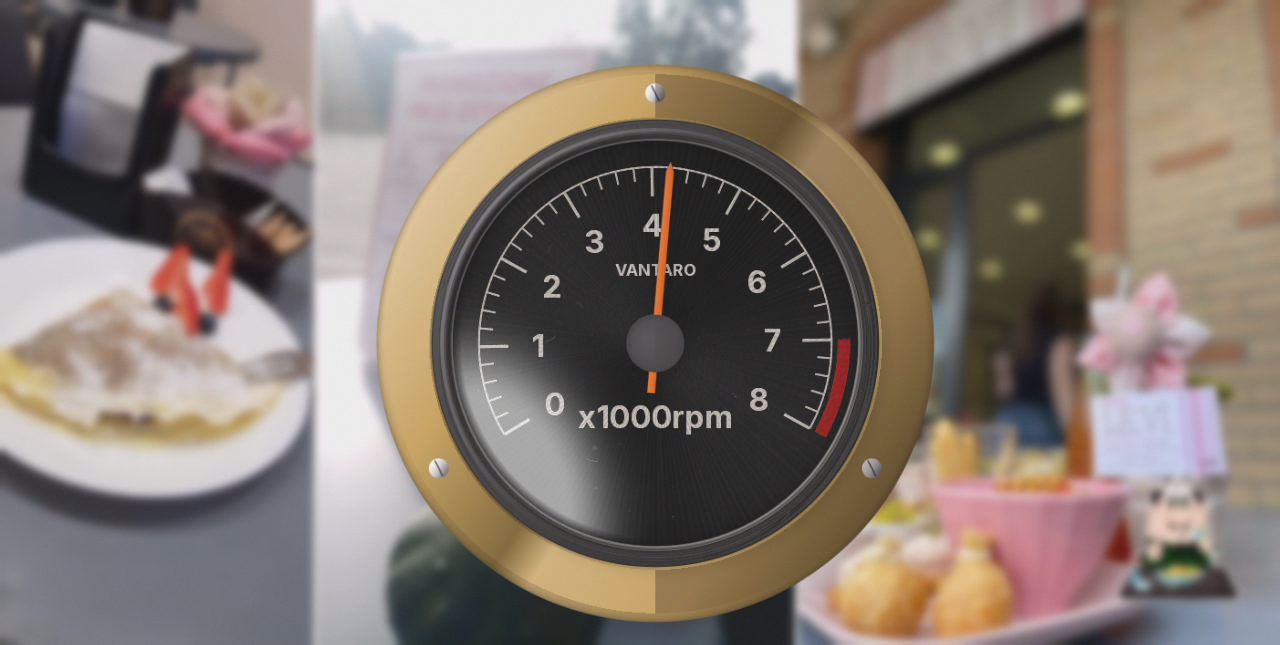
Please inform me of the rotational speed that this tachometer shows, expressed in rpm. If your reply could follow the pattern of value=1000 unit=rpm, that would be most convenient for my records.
value=4200 unit=rpm
